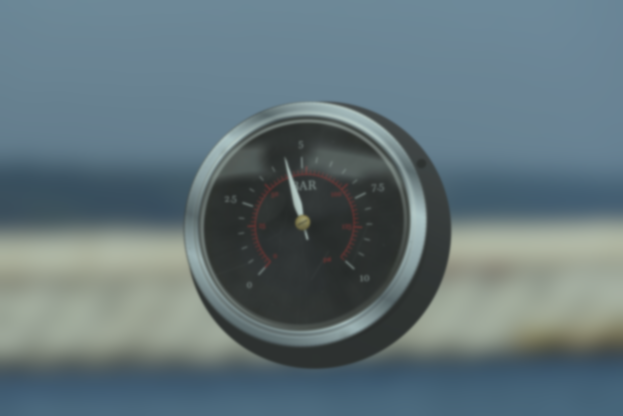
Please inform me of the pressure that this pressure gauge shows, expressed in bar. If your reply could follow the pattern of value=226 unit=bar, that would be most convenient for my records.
value=4.5 unit=bar
